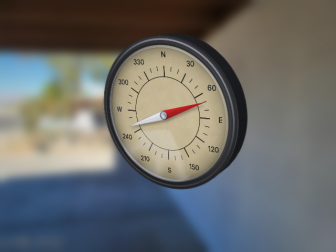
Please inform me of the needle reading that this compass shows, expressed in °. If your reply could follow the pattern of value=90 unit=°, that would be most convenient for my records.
value=70 unit=°
